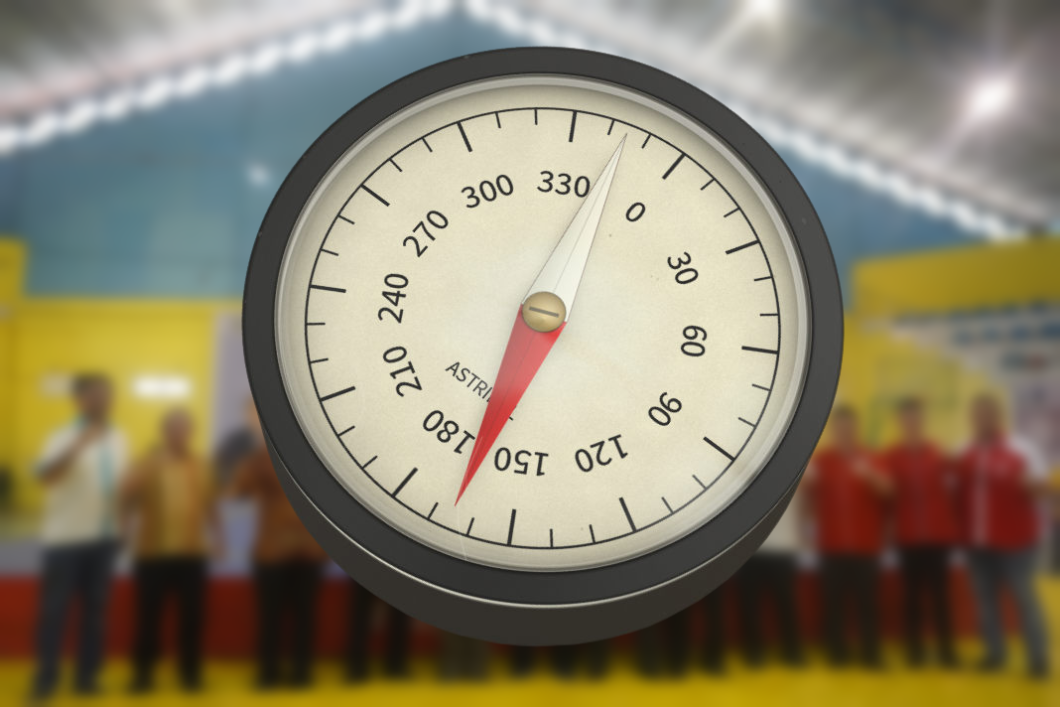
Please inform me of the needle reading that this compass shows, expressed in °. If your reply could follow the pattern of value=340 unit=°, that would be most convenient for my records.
value=165 unit=°
